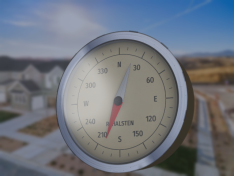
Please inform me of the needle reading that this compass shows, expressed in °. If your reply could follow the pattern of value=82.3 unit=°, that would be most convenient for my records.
value=200 unit=°
